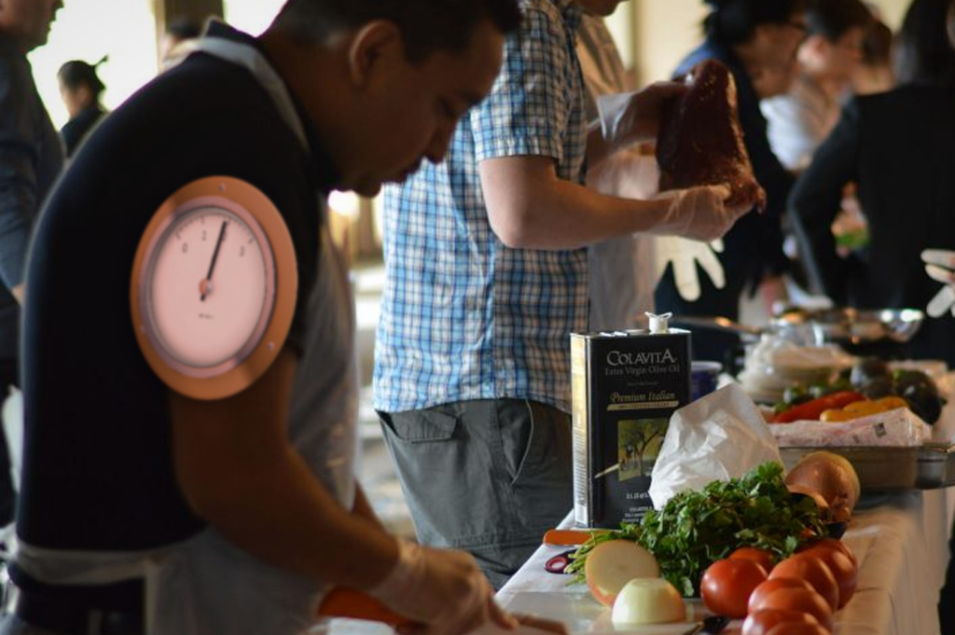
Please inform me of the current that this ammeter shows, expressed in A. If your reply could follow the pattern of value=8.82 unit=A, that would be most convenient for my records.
value=2 unit=A
